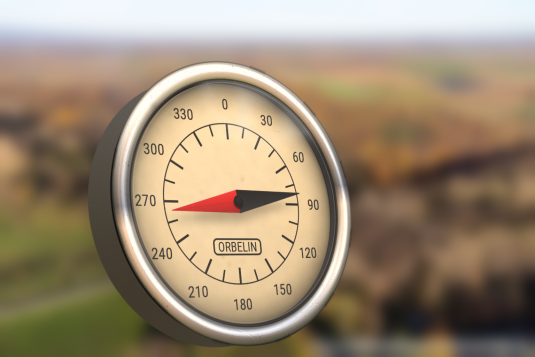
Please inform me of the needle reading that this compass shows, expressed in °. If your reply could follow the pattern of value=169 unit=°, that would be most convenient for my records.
value=262.5 unit=°
